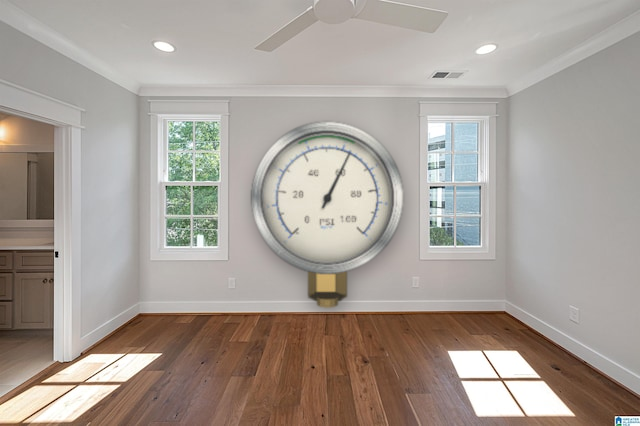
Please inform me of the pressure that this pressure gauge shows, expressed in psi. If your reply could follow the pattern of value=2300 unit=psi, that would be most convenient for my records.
value=60 unit=psi
